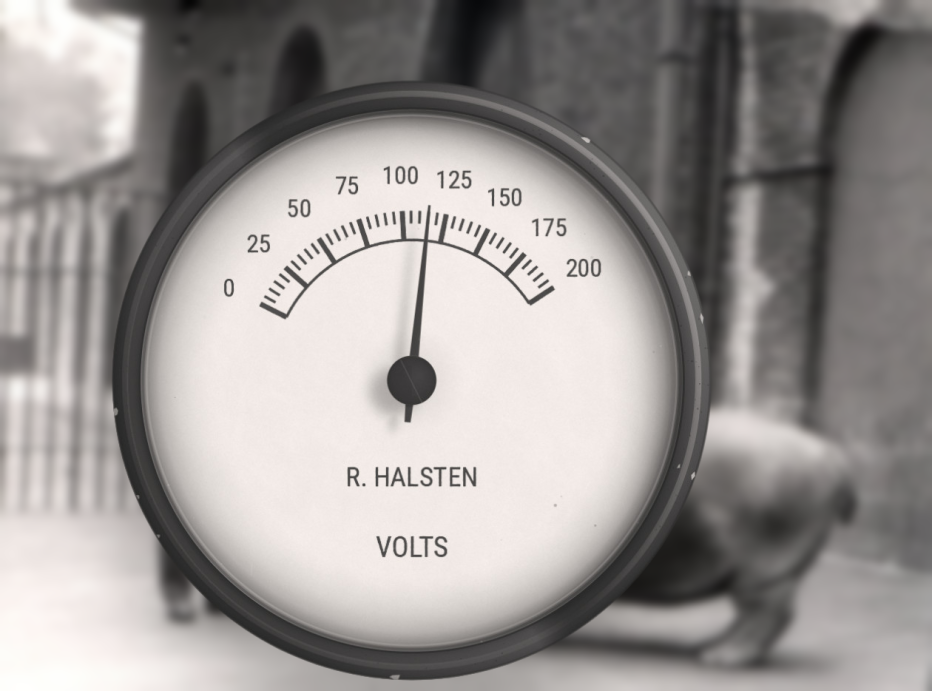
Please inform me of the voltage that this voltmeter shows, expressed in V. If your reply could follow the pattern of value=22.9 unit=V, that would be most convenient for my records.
value=115 unit=V
